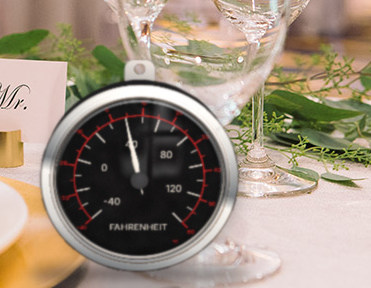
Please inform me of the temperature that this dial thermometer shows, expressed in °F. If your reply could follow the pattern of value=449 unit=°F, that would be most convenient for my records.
value=40 unit=°F
